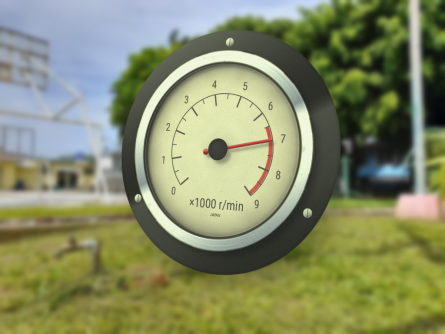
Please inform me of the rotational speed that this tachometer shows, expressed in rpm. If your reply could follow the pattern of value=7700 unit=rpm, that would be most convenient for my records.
value=7000 unit=rpm
